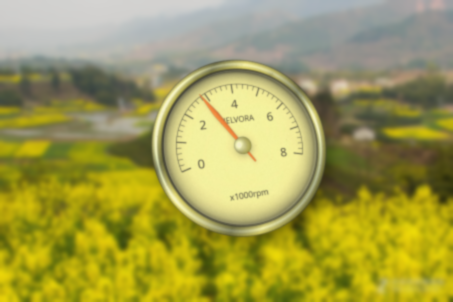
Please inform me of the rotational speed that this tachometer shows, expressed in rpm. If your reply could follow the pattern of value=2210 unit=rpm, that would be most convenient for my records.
value=2800 unit=rpm
